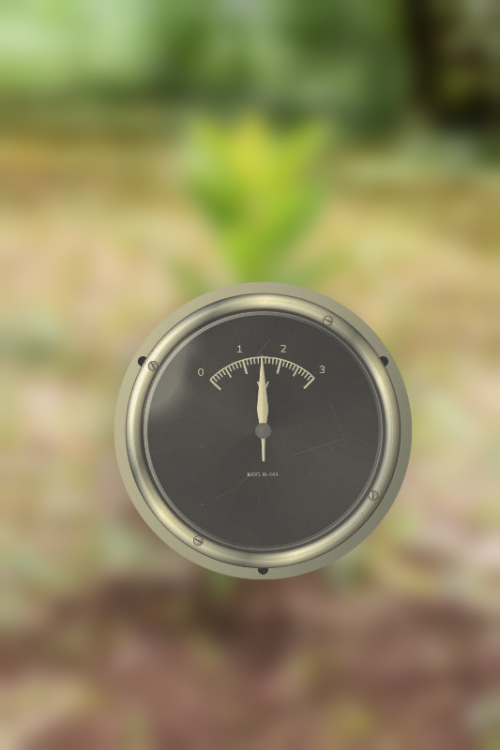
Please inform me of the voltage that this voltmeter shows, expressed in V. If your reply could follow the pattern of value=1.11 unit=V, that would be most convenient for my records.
value=1.5 unit=V
